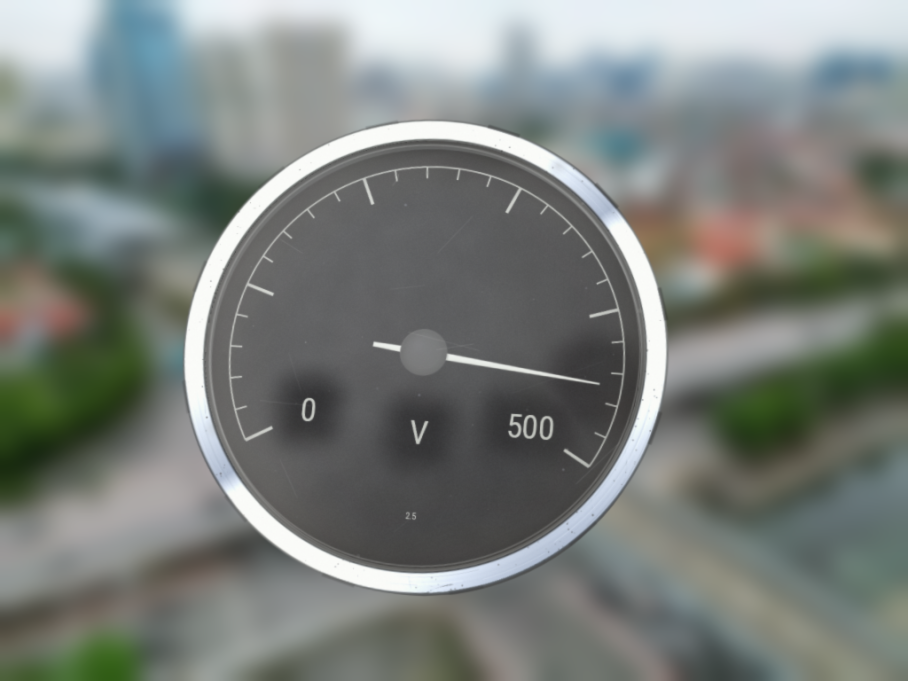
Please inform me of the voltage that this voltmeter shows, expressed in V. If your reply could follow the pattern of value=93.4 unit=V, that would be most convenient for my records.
value=450 unit=V
